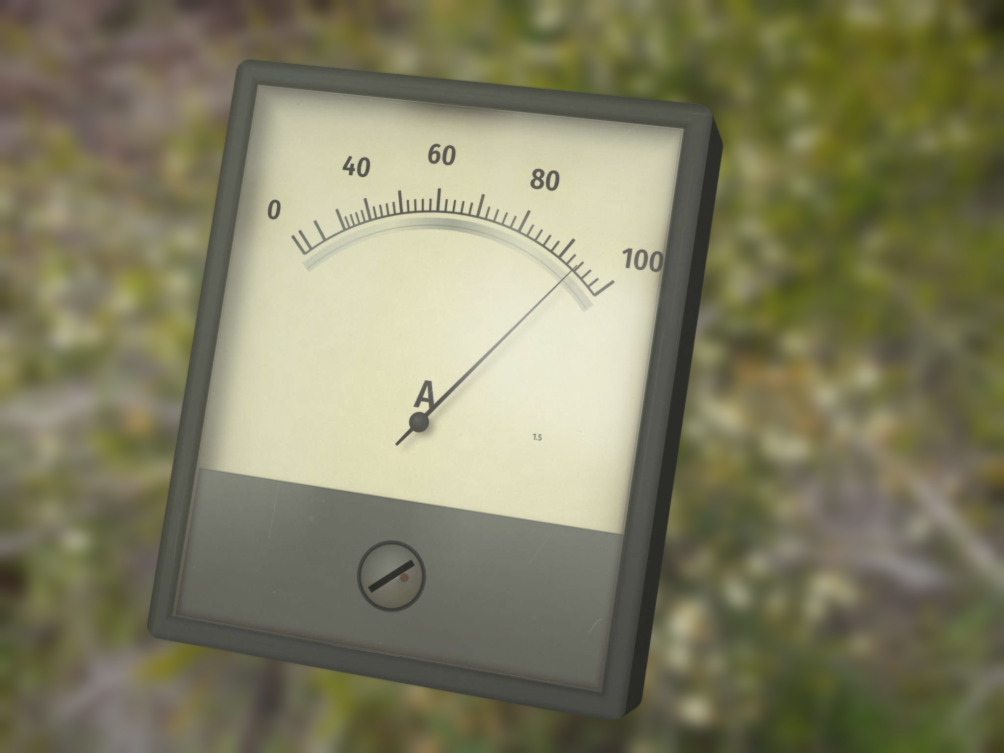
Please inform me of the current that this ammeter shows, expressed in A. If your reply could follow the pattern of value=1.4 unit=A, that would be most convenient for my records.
value=94 unit=A
